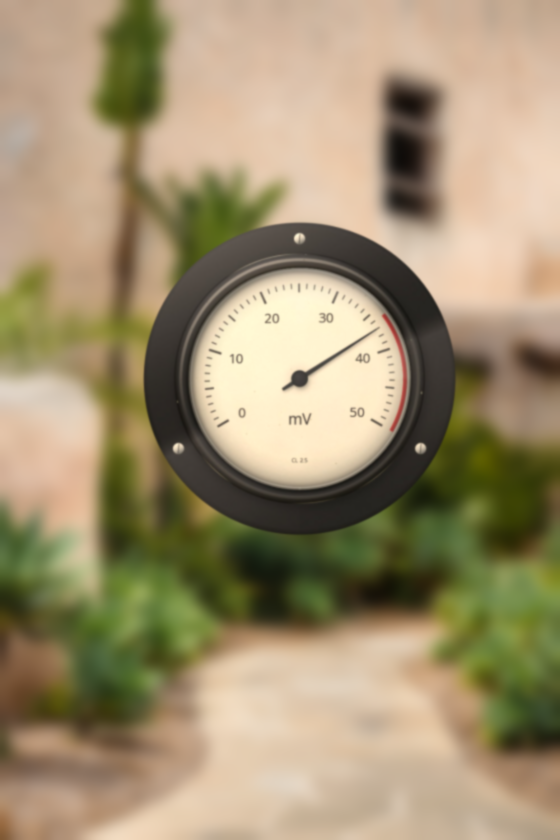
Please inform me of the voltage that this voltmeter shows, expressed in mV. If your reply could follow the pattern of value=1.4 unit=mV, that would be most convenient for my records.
value=37 unit=mV
